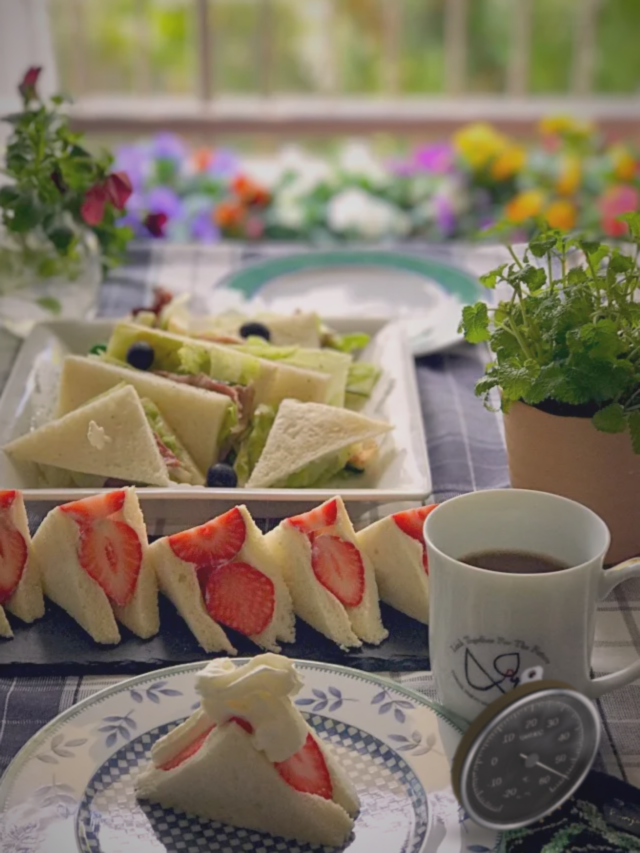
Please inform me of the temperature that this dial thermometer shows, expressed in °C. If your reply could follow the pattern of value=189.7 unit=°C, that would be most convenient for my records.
value=55 unit=°C
